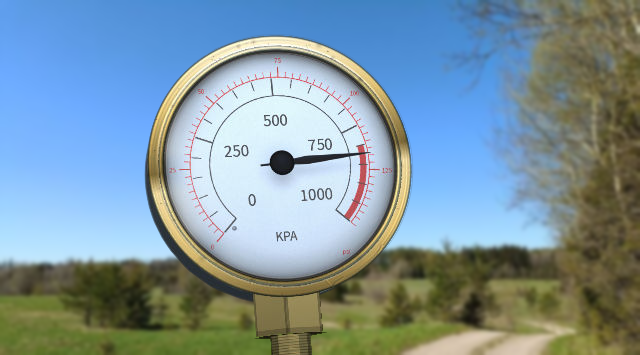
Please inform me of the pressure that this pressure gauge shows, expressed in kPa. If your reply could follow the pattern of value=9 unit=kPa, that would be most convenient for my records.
value=825 unit=kPa
